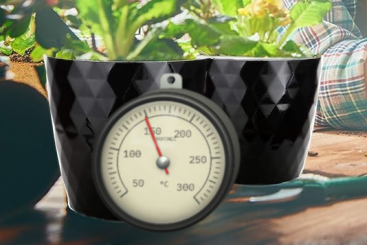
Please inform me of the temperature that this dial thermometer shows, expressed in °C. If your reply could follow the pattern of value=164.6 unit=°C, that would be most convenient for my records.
value=150 unit=°C
